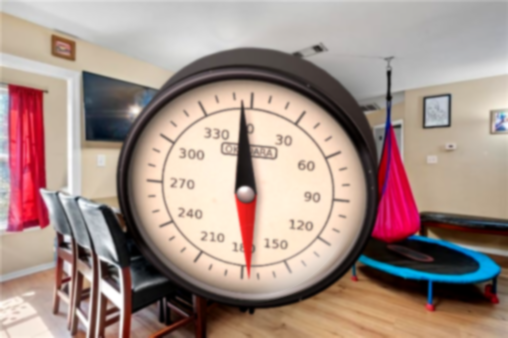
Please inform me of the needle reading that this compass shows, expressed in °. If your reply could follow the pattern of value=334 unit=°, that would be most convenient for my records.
value=175 unit=°
